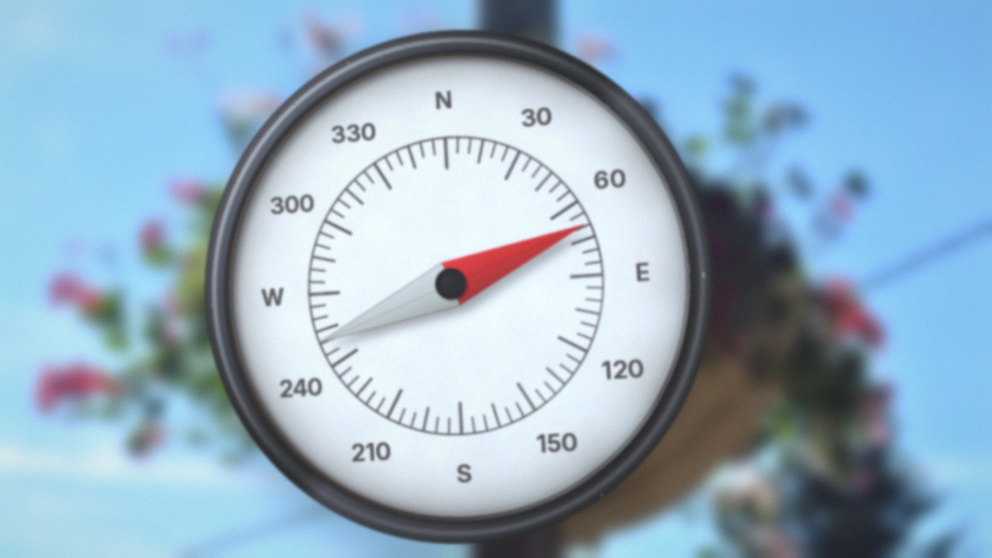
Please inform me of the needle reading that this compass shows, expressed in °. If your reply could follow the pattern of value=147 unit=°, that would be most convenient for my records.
value=70 unit=°
